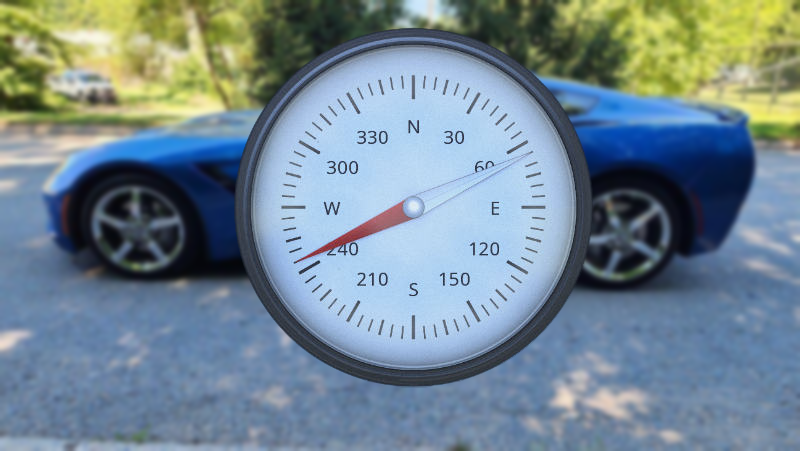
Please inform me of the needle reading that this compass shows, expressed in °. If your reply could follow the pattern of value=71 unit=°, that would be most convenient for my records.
value=245 unit=°
